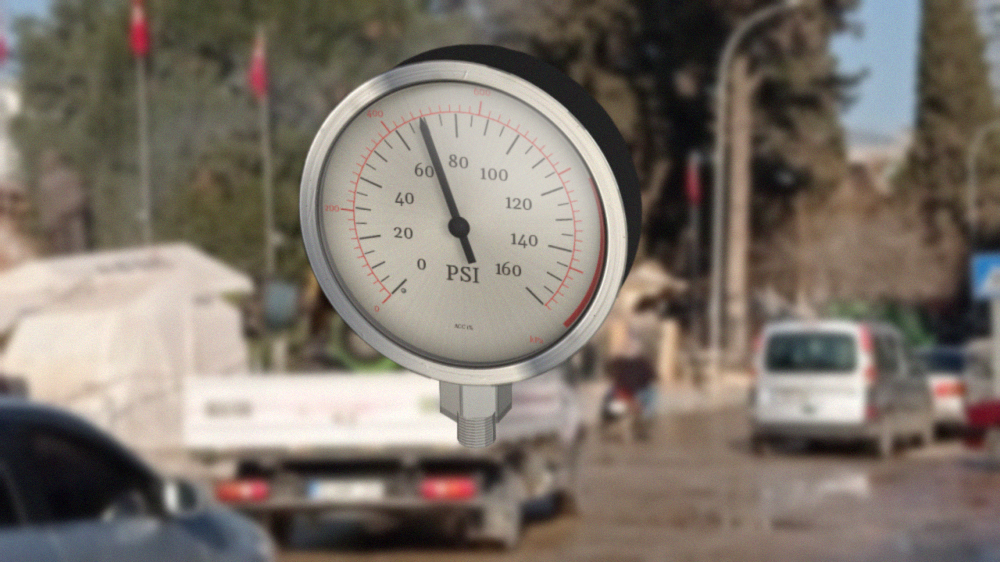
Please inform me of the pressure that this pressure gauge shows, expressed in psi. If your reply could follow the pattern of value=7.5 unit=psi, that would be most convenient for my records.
value=70 unit=psi
